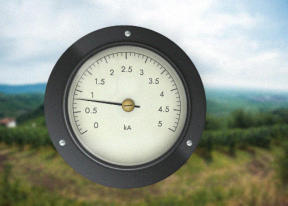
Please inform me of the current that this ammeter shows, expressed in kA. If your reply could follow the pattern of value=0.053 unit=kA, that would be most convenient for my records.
value=0.8 unit=kA
